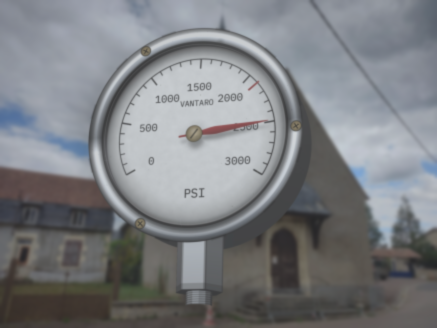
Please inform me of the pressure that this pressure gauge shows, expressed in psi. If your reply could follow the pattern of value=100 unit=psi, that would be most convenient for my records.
value=2500 unit=psi
